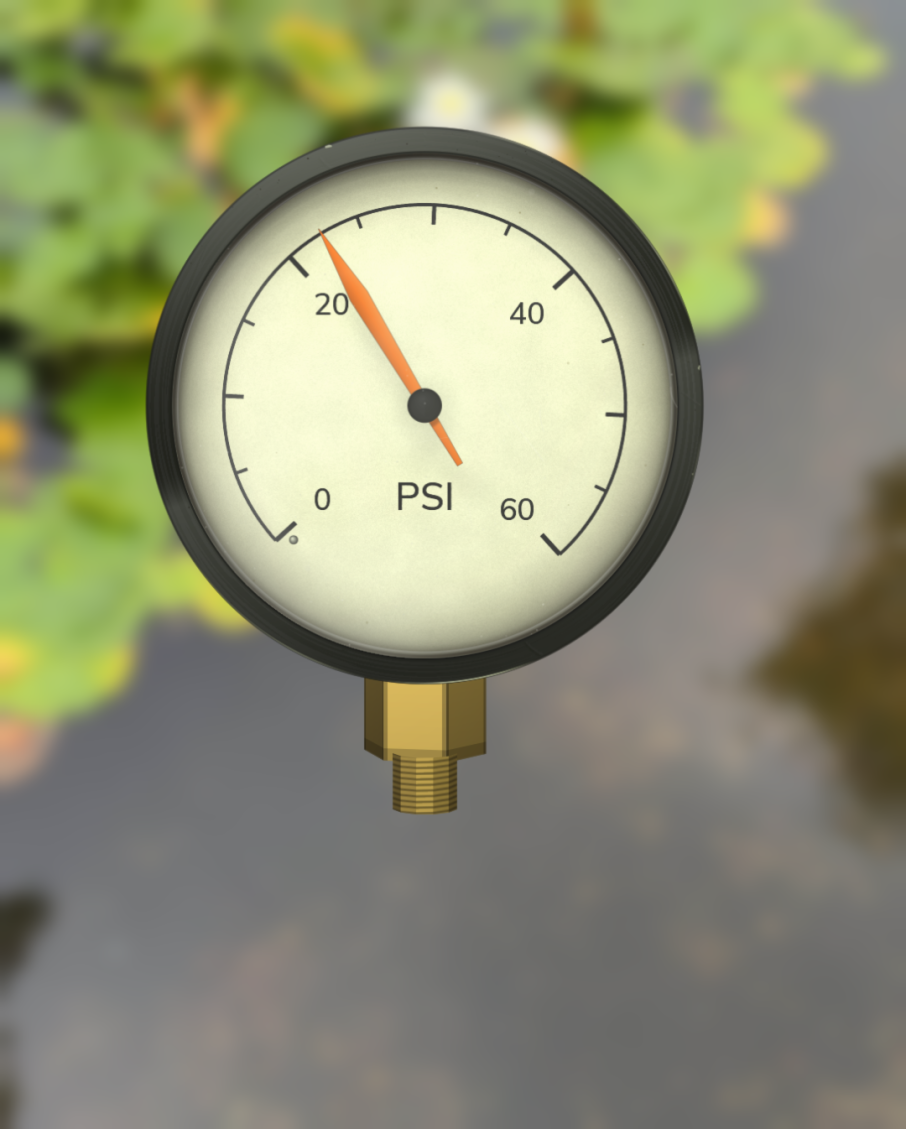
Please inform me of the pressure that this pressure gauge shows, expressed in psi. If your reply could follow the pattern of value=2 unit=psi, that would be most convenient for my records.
value=22.5 unit=psi
